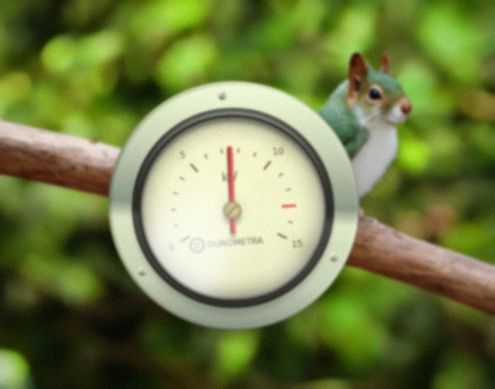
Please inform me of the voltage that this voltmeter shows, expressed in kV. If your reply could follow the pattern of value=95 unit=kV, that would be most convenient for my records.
value=7.5 unit=kV
